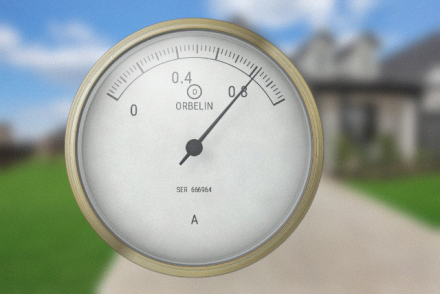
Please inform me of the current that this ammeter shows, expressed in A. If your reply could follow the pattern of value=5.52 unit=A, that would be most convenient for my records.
value=0.82 unit=A
